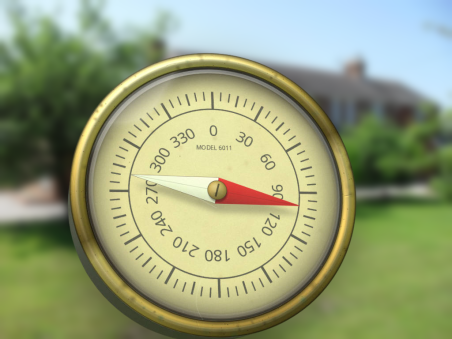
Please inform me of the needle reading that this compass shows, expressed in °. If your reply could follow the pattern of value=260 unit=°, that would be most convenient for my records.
value=100 unit=°
